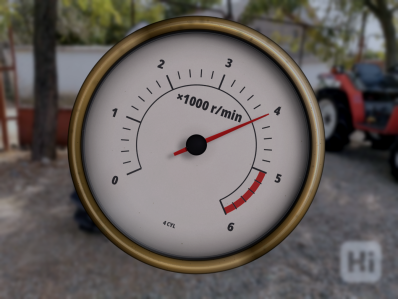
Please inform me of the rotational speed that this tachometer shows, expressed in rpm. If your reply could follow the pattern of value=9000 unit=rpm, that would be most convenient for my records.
value=4000 unit=rpm
